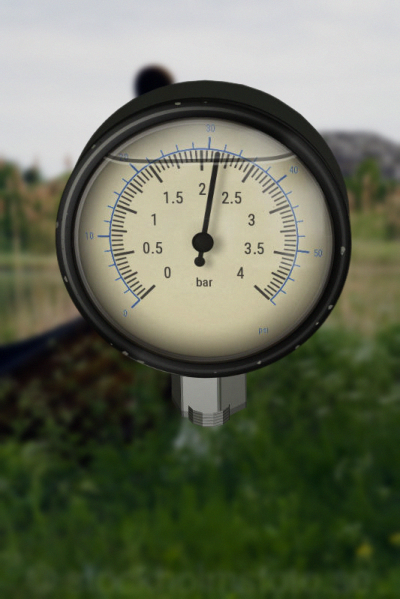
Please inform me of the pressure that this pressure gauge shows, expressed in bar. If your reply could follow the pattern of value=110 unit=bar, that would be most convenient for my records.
value=2.15 unit=bar
